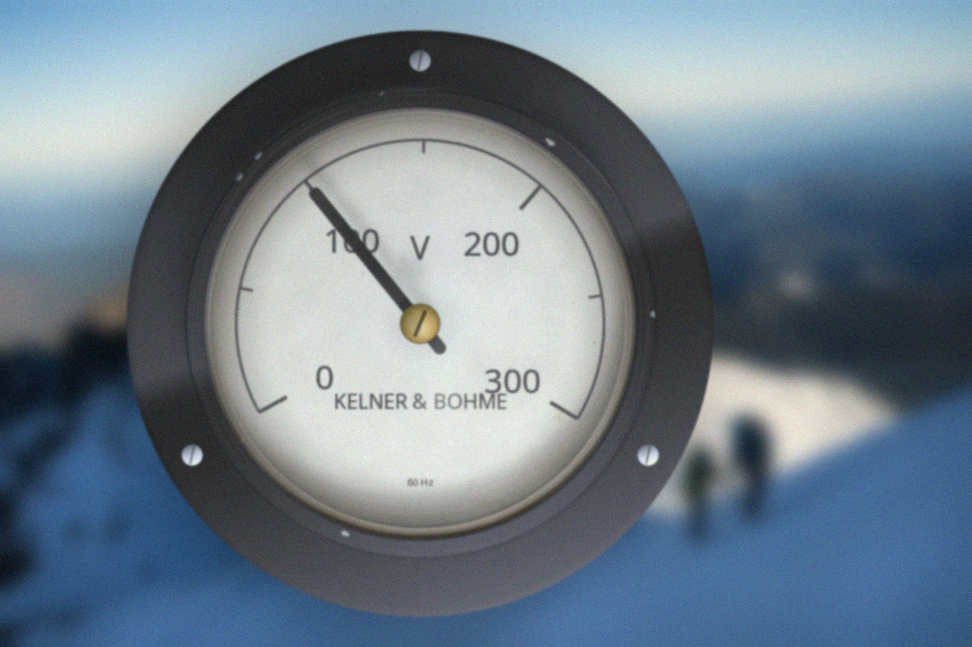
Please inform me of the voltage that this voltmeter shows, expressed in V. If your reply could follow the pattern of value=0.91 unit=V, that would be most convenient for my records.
value=100 unit=V
